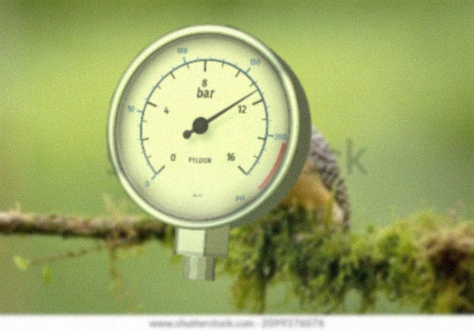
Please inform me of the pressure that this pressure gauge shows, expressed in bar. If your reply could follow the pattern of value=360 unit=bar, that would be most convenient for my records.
value=11.5 unit=bar
